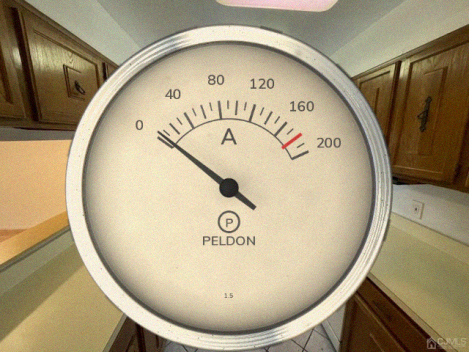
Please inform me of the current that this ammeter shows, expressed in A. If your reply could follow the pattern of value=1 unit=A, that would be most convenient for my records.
value=5 unit=A
